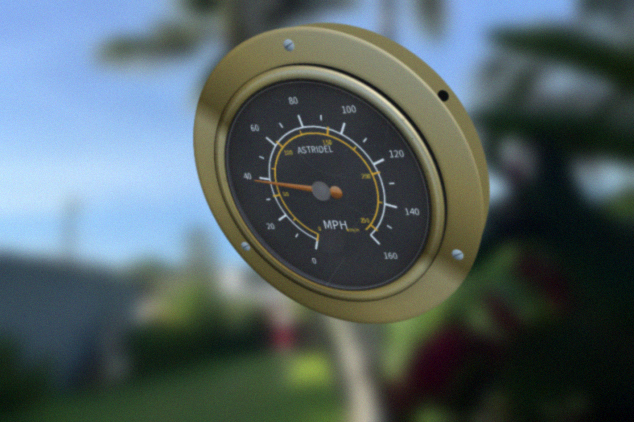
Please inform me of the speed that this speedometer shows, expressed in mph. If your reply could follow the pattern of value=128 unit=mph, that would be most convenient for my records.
value=40 unit=mph
